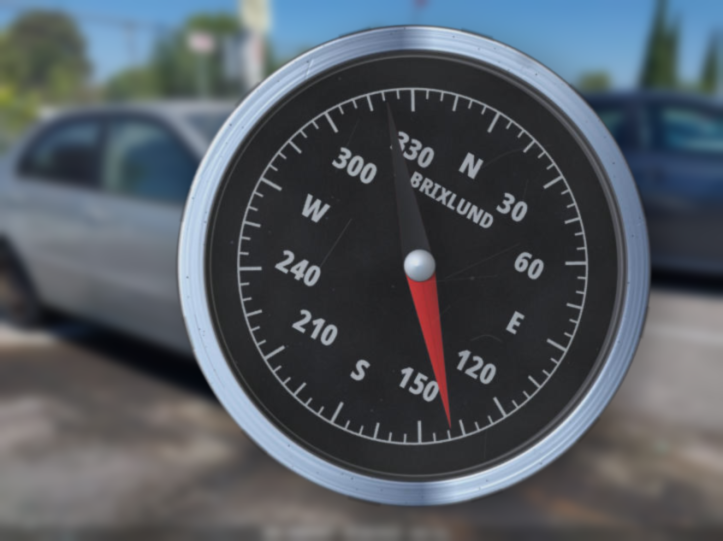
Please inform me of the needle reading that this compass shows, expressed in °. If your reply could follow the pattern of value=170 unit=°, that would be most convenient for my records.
value=140 unit=°
